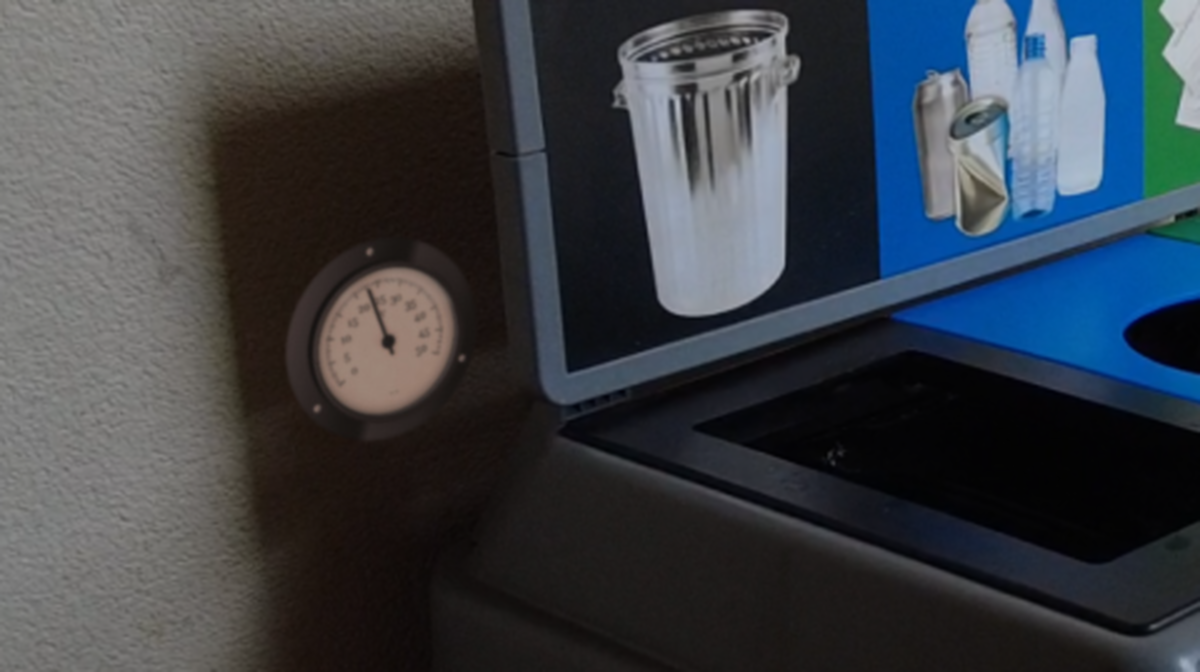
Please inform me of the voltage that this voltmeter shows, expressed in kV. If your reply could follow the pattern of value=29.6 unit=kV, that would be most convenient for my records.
value=22.5 unit=kV
